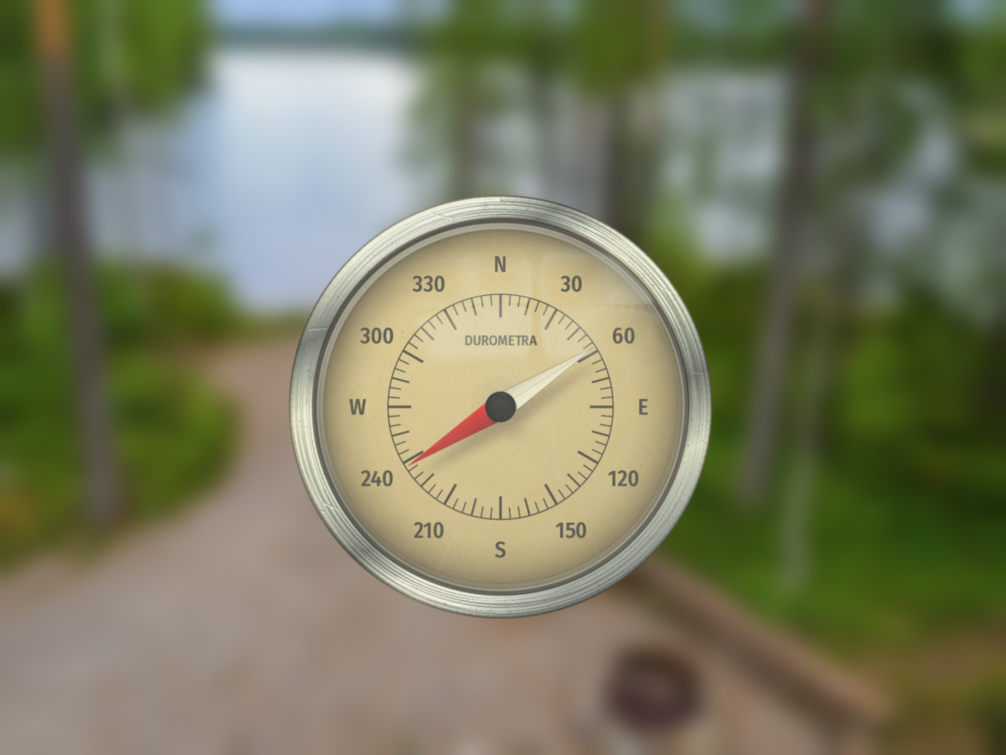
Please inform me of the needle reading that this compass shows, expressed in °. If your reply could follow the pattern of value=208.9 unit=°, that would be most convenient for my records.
value=237.5 unit=°
